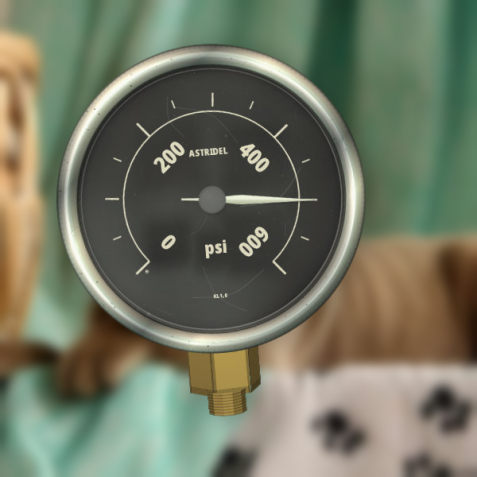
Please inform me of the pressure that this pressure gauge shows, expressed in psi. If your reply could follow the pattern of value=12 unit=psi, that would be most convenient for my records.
value=500 unit=psi
